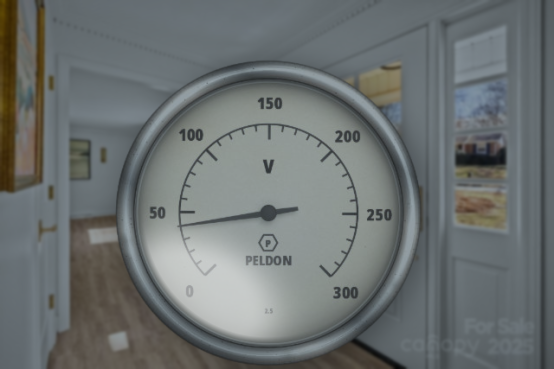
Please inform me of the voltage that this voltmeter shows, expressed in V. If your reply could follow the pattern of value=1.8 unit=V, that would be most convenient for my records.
value=40 unit=V
